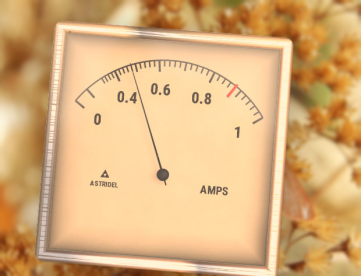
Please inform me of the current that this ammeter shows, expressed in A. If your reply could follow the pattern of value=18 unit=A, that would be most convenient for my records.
value=0.48 unit=A
